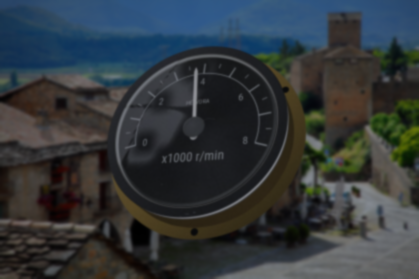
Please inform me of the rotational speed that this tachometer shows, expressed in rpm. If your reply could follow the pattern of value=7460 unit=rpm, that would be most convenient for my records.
value=3750 unit=rpm
